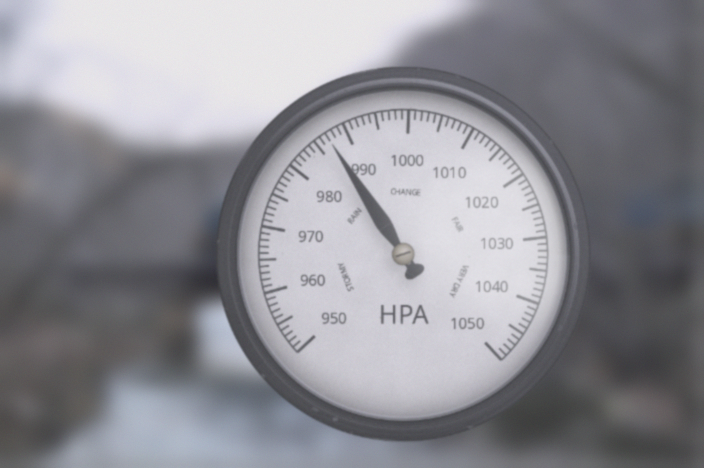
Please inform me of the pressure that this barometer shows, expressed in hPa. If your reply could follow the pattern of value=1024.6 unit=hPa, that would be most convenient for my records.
value=987 unit=hPa
